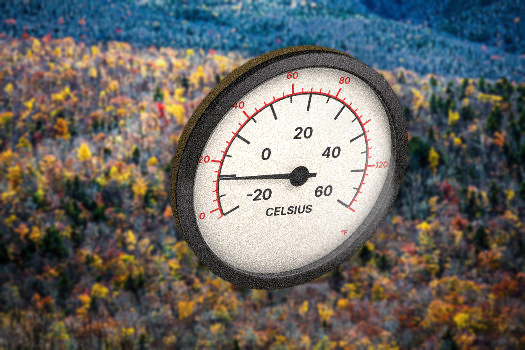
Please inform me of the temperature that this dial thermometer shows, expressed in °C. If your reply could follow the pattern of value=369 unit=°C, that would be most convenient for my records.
value=-10 unit=°C
